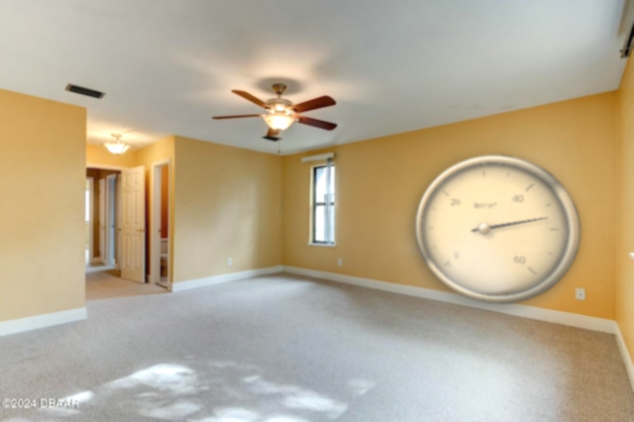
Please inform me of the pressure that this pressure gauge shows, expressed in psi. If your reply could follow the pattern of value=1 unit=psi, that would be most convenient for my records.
value=47.5 unit=psi
